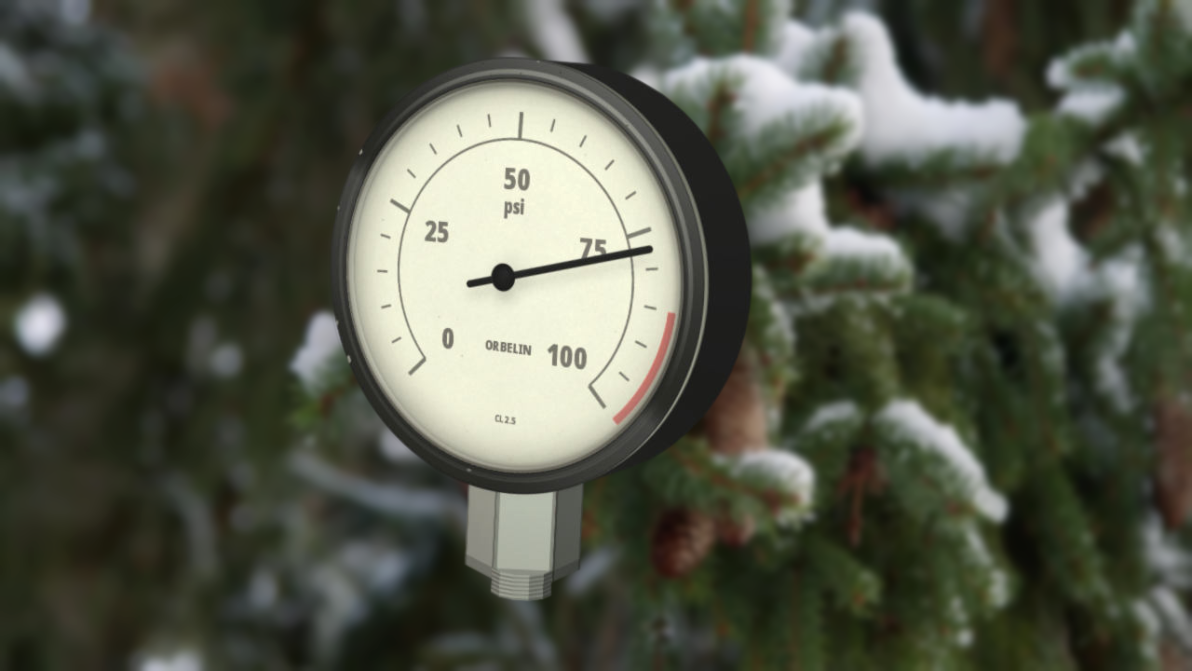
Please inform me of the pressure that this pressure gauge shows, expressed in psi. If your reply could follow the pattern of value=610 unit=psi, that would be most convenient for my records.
value=77.5 unit=psi
